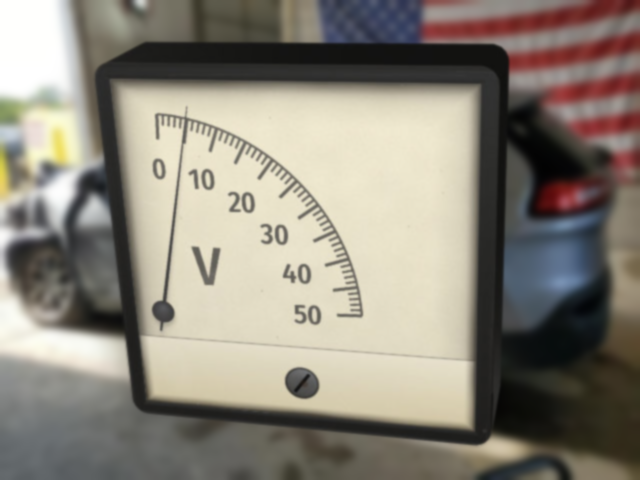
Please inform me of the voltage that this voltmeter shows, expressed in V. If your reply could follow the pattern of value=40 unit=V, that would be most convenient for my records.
value=5 unit=V
